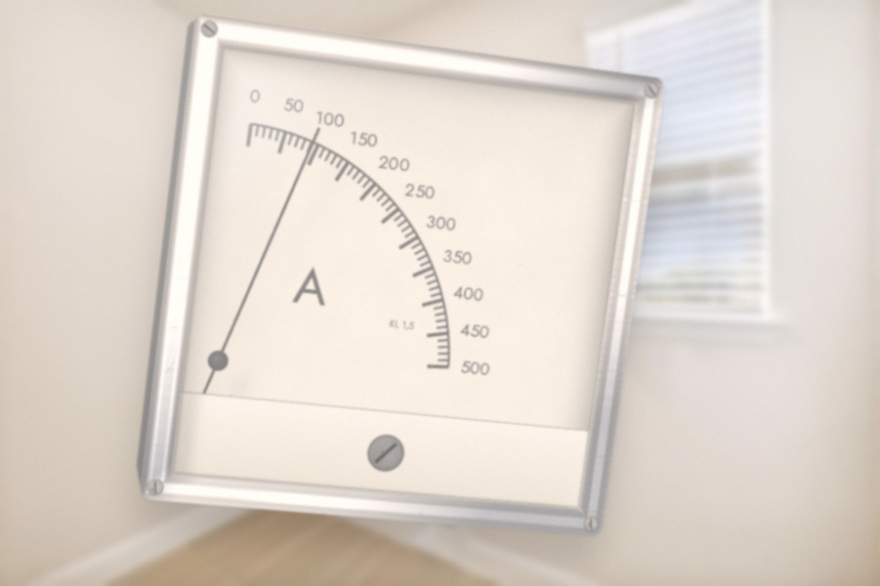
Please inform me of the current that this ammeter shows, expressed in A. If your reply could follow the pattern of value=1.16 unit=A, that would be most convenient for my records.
value=90 unit=A
